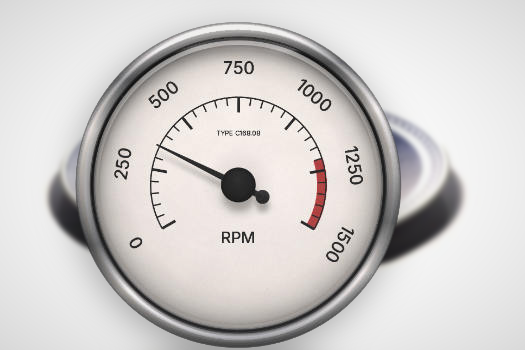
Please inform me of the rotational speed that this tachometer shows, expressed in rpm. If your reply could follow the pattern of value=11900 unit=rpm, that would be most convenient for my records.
value=350 unit=rpm
